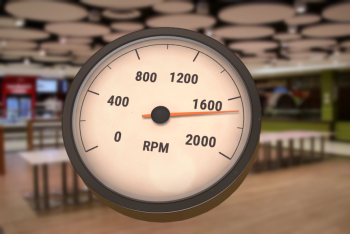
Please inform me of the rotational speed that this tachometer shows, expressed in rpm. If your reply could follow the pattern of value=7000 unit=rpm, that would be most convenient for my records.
value=1700 unit=rpm
